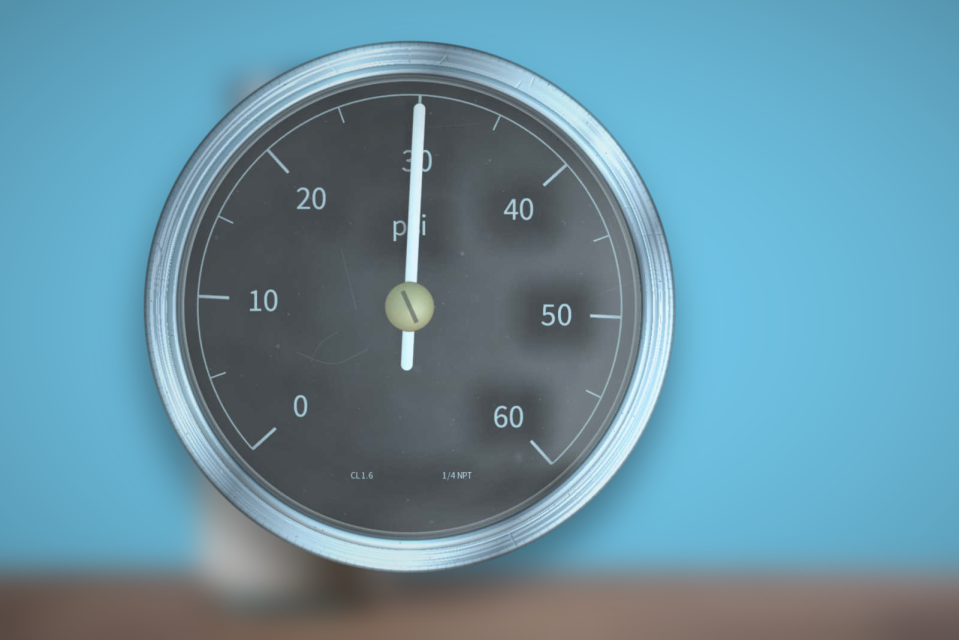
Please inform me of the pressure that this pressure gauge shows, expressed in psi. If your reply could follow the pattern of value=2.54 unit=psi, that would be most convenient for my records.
value=30 unit=psi
